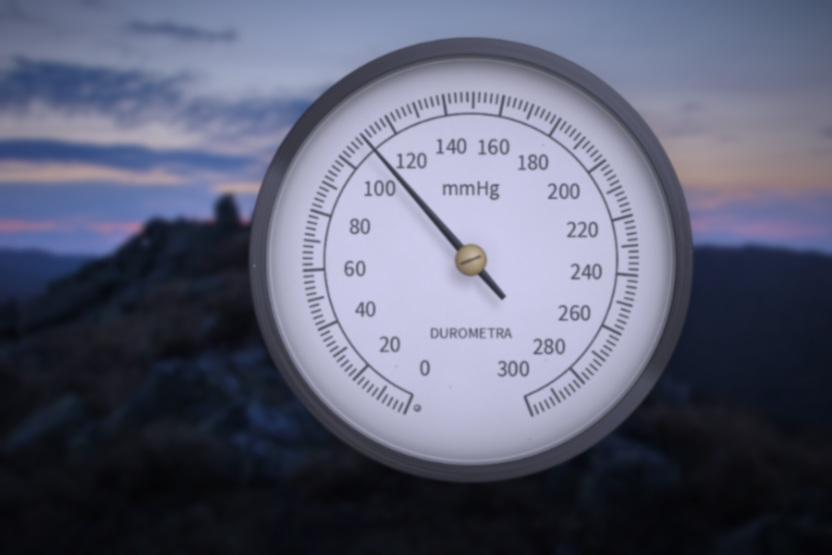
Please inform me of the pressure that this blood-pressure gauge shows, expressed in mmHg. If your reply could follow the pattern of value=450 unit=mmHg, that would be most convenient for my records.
value=110 unit=mmHg
